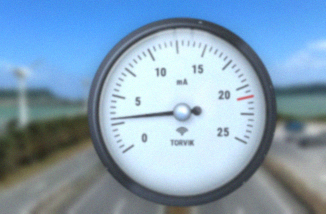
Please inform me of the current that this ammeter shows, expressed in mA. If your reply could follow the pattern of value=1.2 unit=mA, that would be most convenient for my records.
value=3 unit=mA
